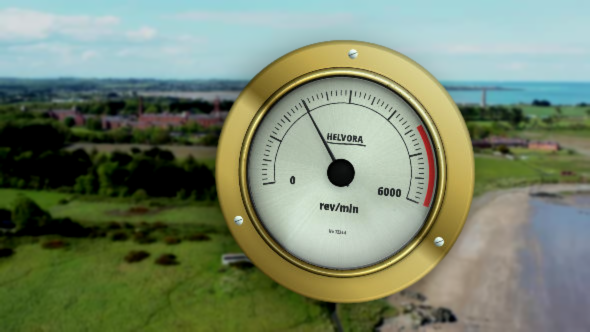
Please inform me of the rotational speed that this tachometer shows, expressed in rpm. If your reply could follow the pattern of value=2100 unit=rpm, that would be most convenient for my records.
value=2000 unit=rpm
